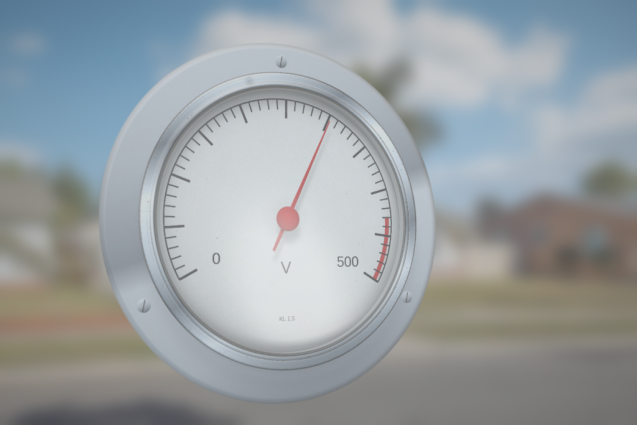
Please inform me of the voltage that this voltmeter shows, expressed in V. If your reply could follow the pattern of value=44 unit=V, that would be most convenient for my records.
value=300 unit=V
